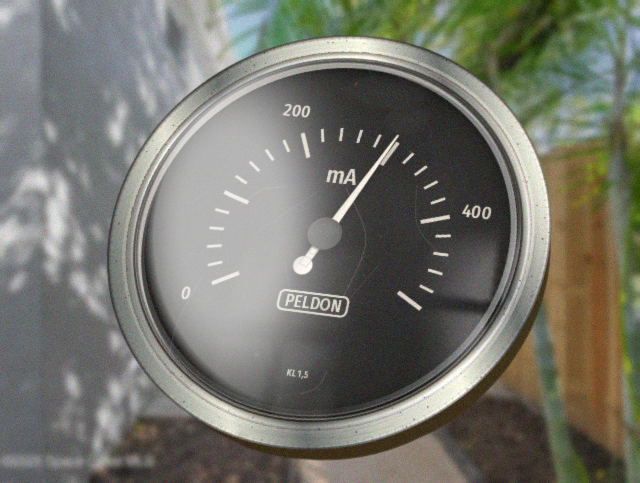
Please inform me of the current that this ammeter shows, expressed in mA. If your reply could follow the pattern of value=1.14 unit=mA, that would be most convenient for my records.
value=300 unit=mA
